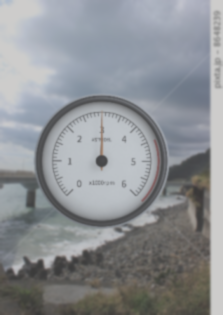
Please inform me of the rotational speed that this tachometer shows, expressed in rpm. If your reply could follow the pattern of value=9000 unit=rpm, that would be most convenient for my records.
value=3000 unit=rpm
